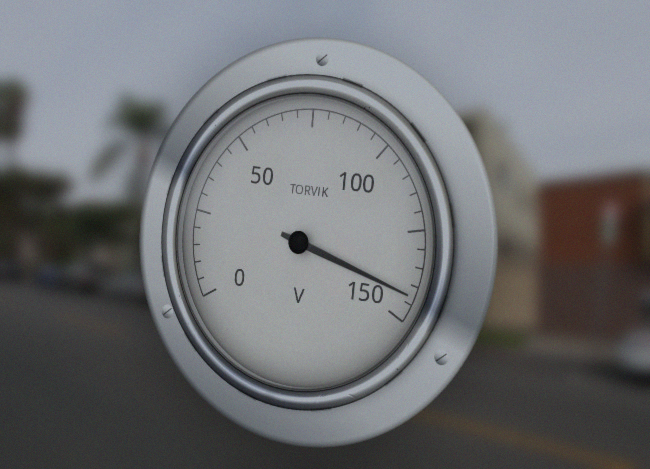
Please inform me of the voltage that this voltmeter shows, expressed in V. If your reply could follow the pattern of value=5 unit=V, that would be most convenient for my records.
value=142.5 unit=V
